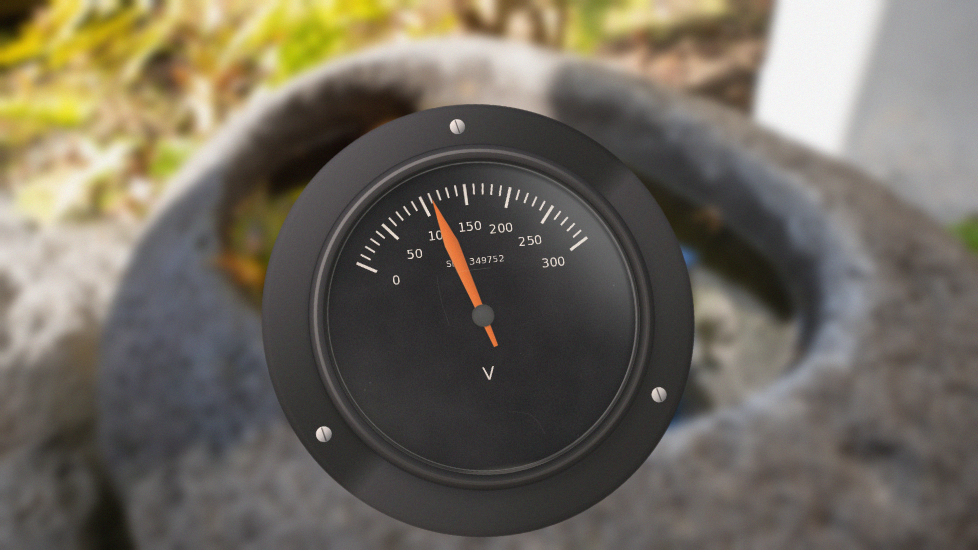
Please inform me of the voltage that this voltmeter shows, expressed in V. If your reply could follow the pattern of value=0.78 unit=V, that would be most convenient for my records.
value=110 unit=V
